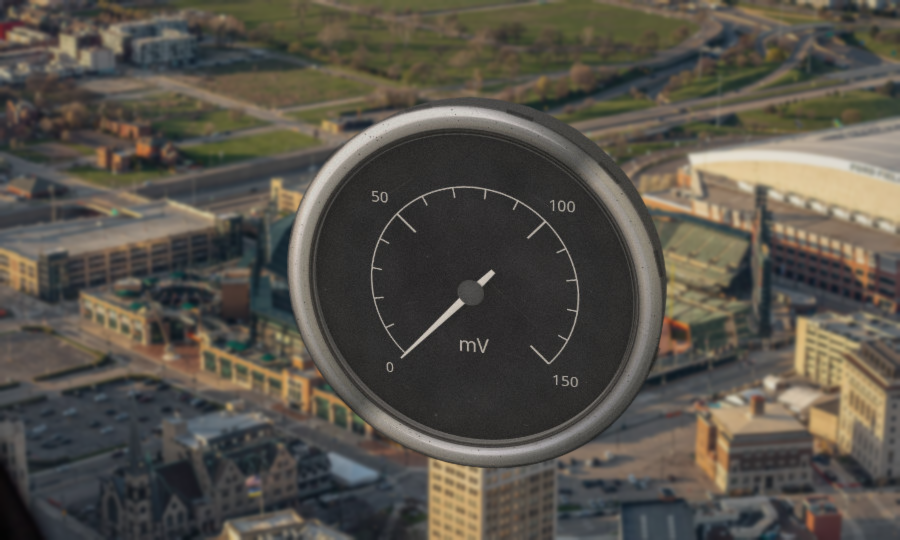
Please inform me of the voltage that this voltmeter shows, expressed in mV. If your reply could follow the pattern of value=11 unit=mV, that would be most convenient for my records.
value=0 unit=mV
